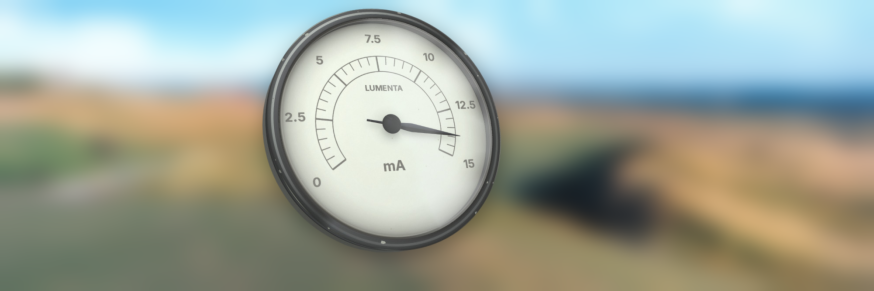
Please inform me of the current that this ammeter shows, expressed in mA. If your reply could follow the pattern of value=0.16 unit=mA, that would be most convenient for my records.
value=14 unit=mA
